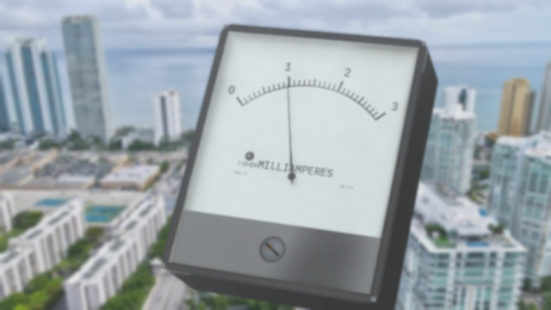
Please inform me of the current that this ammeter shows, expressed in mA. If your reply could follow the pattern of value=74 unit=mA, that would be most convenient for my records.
value=1 unit=mA
